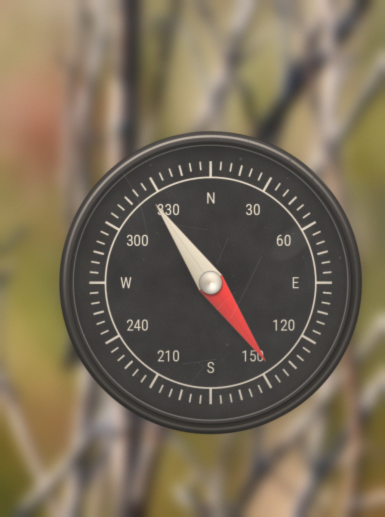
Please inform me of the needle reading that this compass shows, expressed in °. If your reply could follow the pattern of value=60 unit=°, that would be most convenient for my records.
value=145 unit=°
